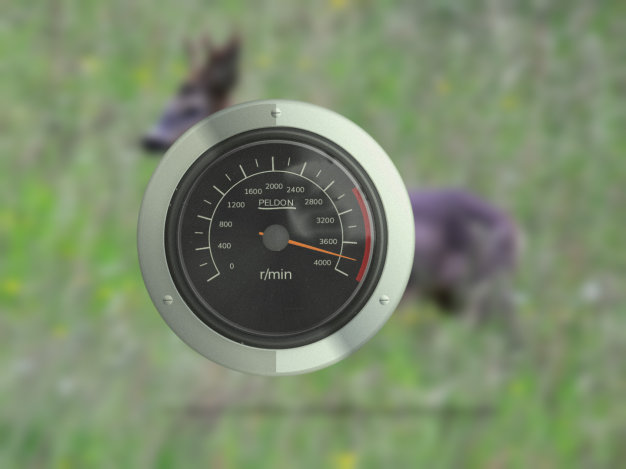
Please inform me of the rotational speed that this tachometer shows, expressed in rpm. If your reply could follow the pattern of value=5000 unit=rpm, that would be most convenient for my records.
value=3800 unit=rpm
